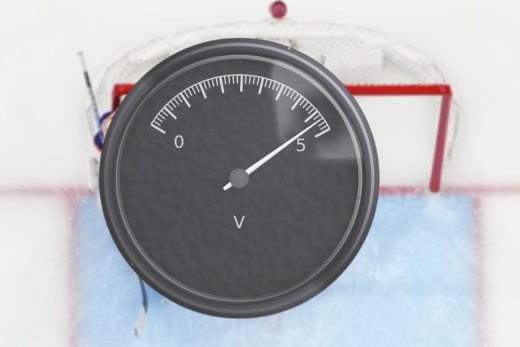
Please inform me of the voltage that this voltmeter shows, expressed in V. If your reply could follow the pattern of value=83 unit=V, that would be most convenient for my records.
value=4.7 unit=V
